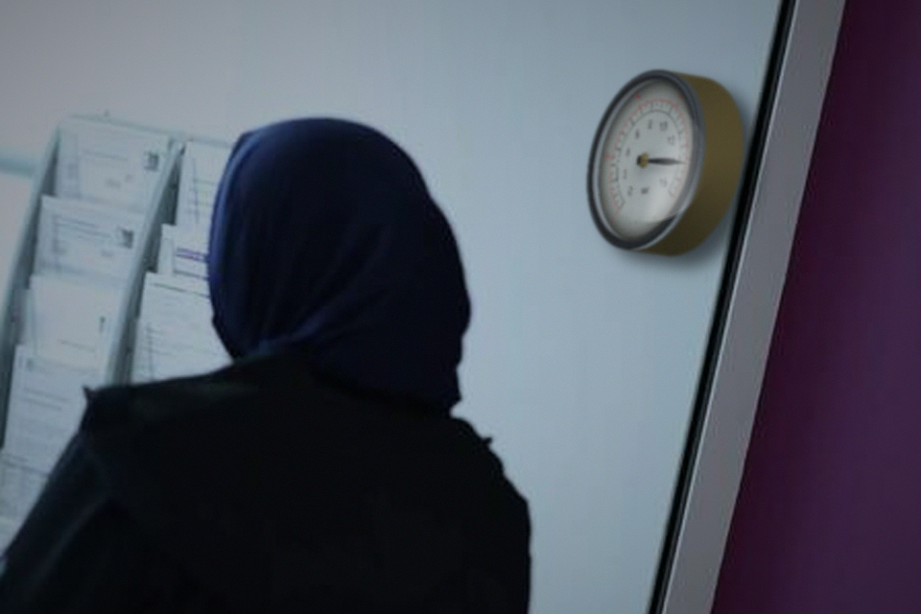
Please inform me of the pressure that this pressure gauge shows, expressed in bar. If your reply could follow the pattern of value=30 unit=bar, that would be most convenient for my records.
value=14 unit=bar
